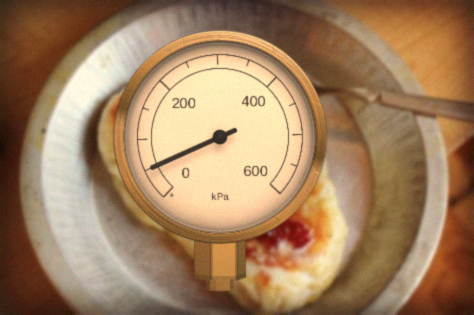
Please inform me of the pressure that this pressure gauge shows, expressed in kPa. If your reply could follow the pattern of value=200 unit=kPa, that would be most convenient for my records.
value=50 unit=kPa
